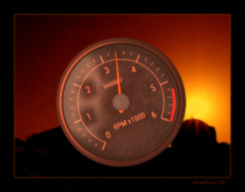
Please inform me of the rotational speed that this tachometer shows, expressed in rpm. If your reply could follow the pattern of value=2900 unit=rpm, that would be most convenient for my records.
value=3400 unit=rpm
